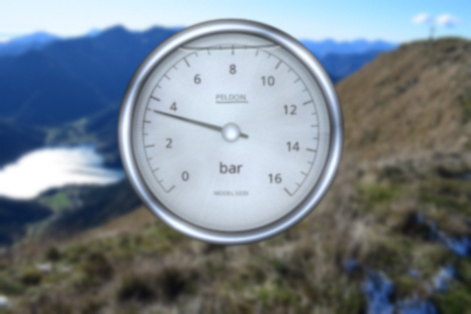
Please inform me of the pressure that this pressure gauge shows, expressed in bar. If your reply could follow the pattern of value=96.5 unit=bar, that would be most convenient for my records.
value=3.5 unit=bar
